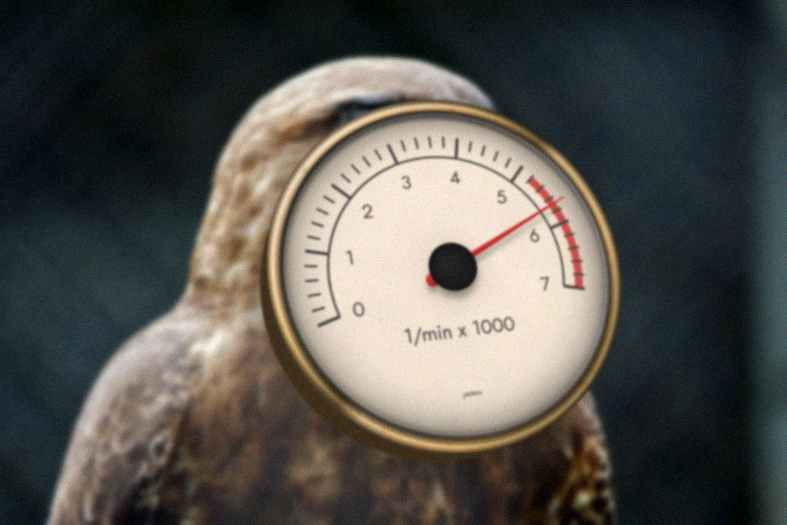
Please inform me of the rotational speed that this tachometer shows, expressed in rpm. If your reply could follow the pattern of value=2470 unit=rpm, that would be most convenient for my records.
value=5700 unit=rpm
